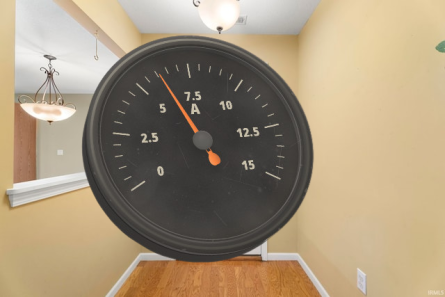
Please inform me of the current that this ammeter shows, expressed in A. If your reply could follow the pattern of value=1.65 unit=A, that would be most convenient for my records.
value=6 unit=A
